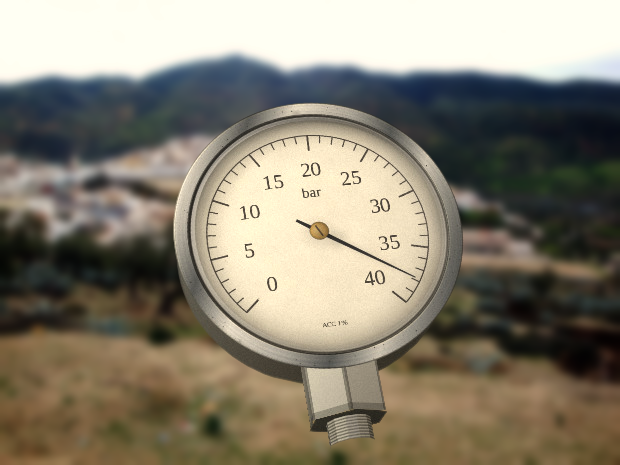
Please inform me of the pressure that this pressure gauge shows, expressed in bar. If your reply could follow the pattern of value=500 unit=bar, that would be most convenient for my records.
value=38 unit=bar
